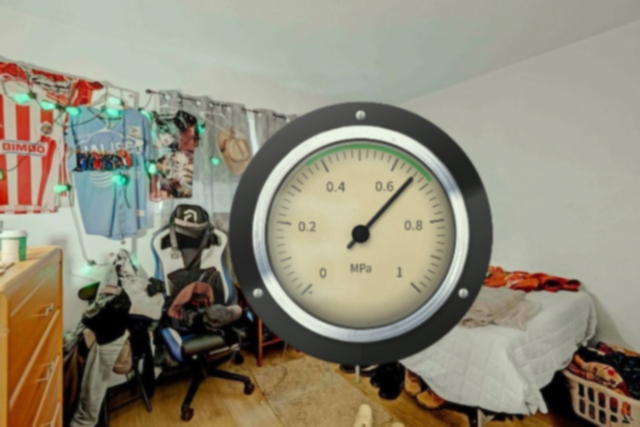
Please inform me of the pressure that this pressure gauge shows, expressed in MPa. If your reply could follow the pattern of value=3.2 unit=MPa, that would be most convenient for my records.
value=0.66 unit=MPa
